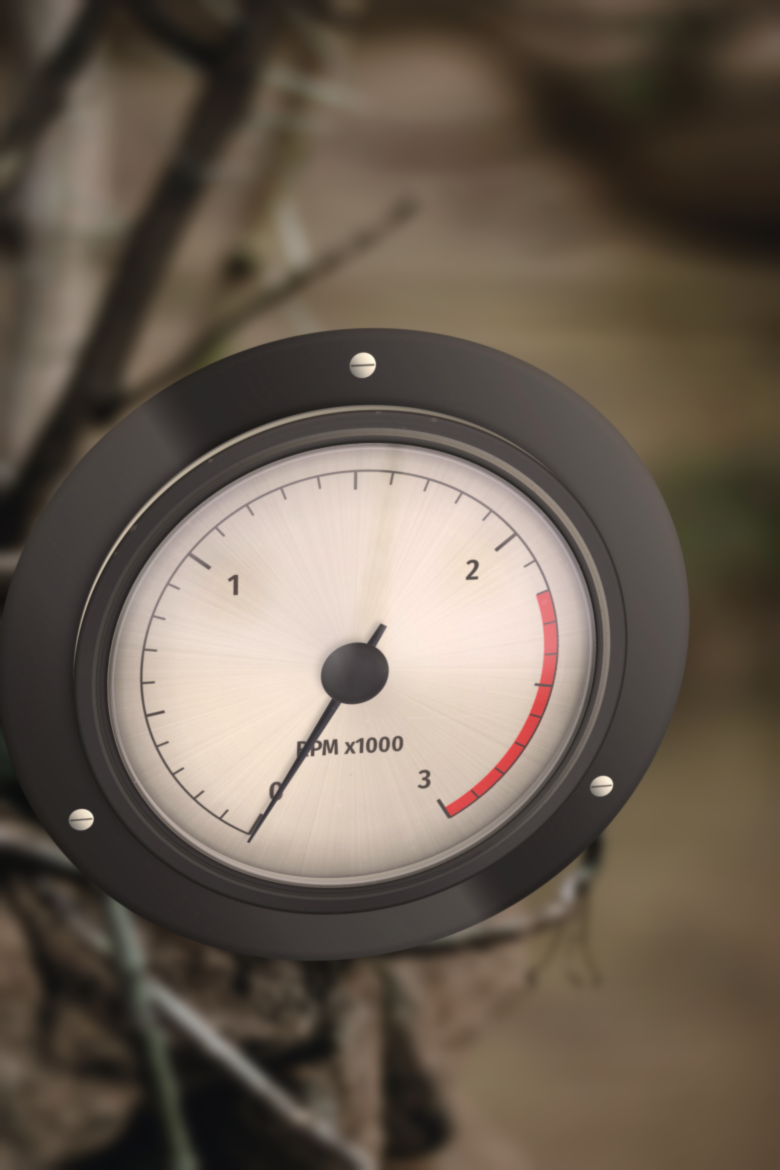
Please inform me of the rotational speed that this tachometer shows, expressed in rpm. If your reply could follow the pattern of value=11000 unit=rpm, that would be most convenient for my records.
value=0 unit=rpm
